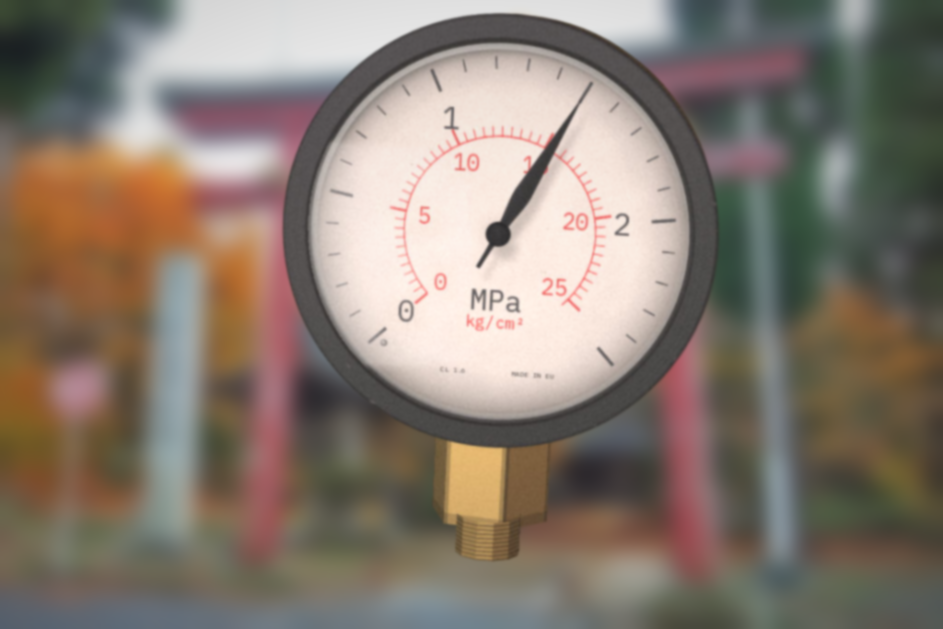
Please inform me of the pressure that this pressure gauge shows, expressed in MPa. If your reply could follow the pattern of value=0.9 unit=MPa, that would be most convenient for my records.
value=1.5 unit=MPa
